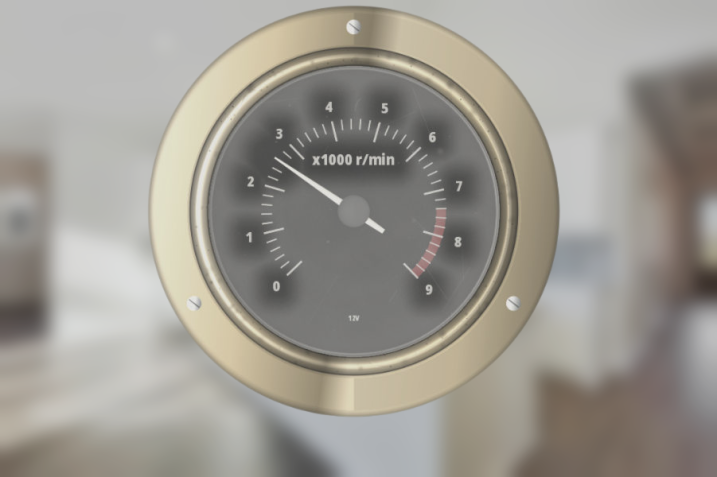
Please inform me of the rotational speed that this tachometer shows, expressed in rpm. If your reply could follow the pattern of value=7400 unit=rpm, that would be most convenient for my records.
value=2600 unit=rpm
